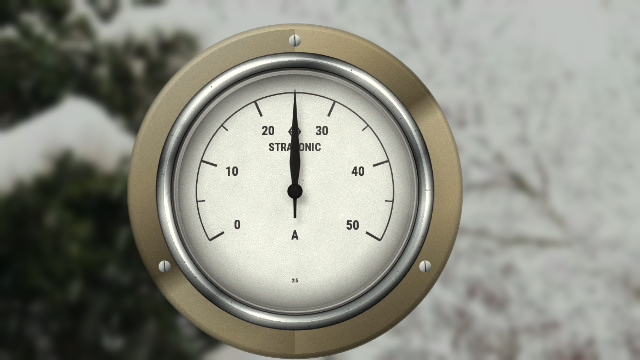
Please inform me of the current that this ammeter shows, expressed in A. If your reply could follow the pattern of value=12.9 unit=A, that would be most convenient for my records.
value=25 unit=A
